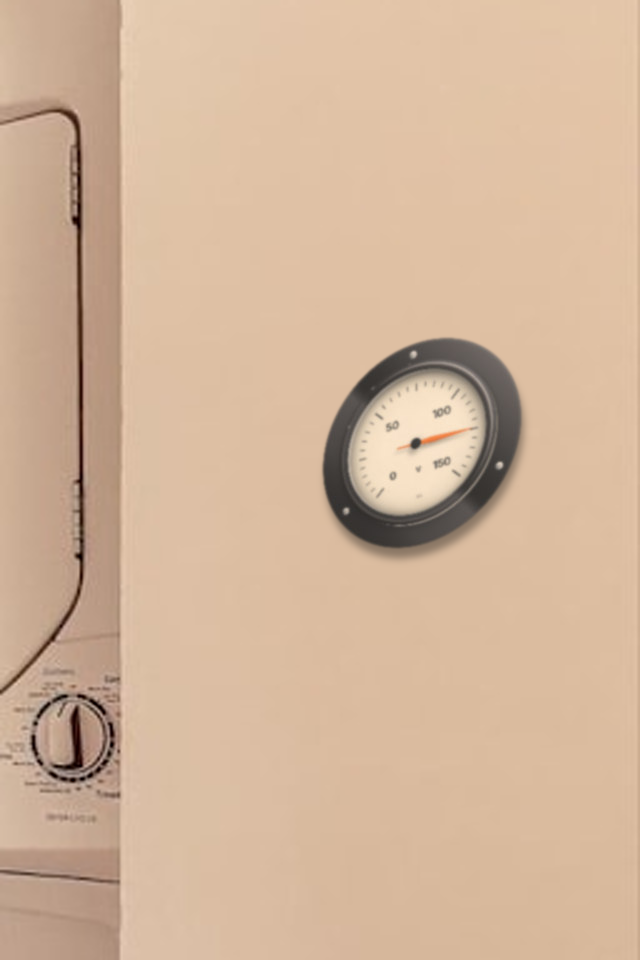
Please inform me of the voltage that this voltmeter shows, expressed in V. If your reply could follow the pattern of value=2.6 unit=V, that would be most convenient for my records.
value=125 unit=V
